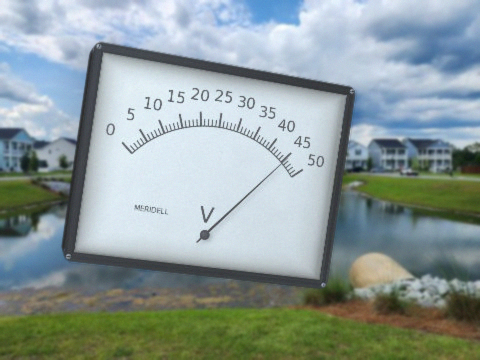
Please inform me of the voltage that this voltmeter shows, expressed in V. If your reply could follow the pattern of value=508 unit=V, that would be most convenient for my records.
value=45 unit=V
